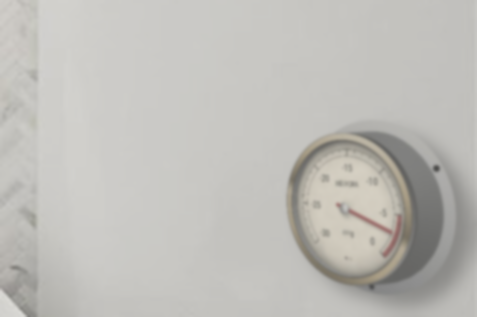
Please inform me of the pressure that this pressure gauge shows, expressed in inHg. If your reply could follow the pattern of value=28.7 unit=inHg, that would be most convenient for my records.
value=-3 unit=inHg
